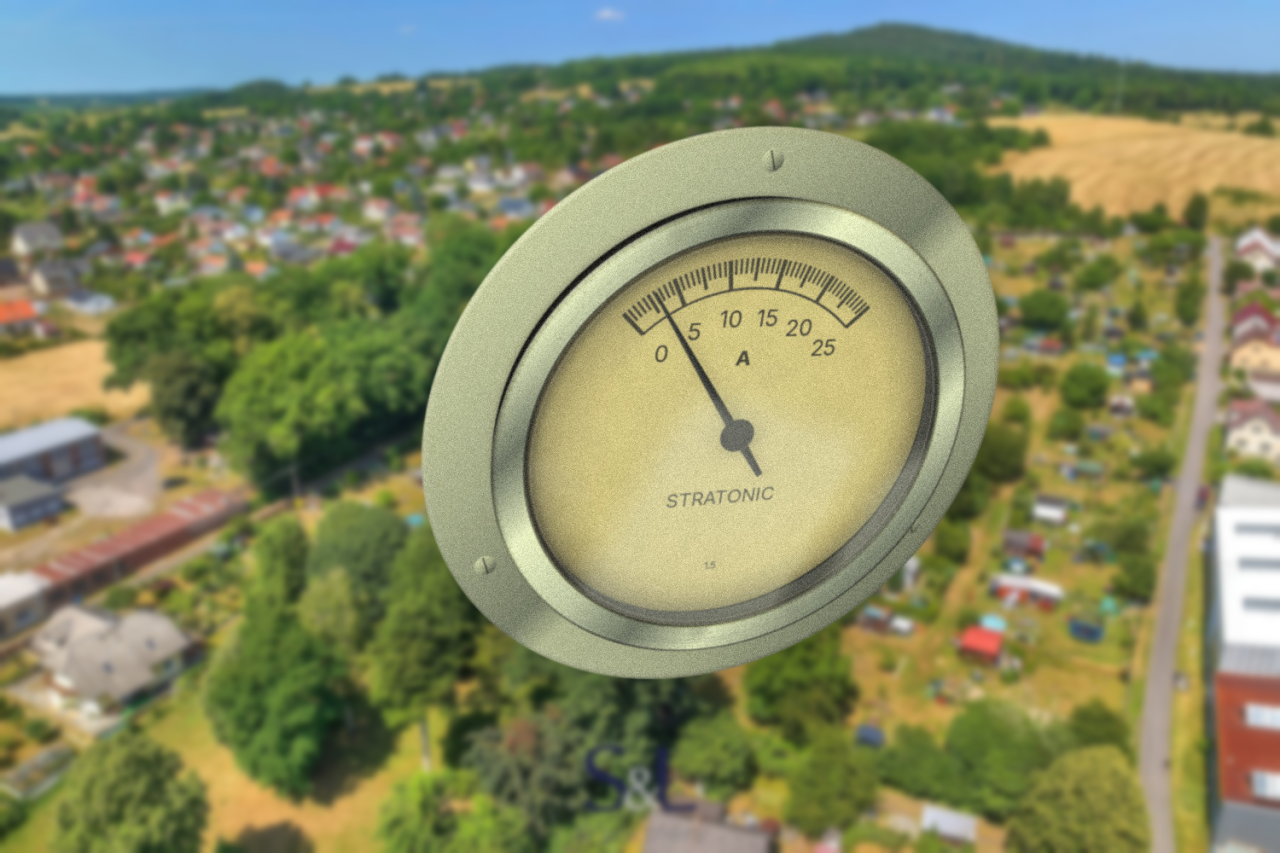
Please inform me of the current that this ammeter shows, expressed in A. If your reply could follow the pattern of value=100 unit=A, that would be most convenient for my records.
value=3 unit=A
